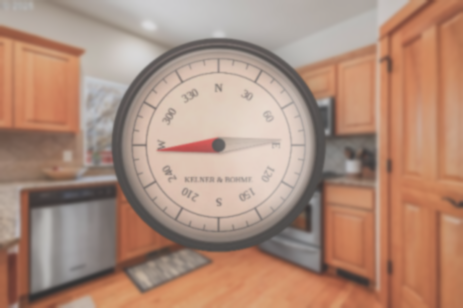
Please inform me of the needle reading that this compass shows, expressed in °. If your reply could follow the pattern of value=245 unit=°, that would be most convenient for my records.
value=265 unit=°
